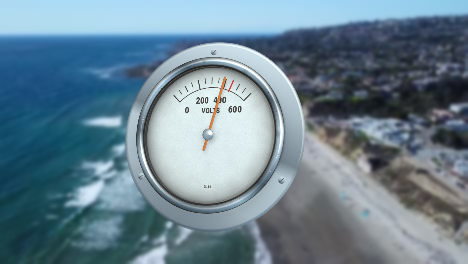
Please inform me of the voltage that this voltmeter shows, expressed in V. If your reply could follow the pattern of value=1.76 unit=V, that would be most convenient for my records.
value=400 unit=V
